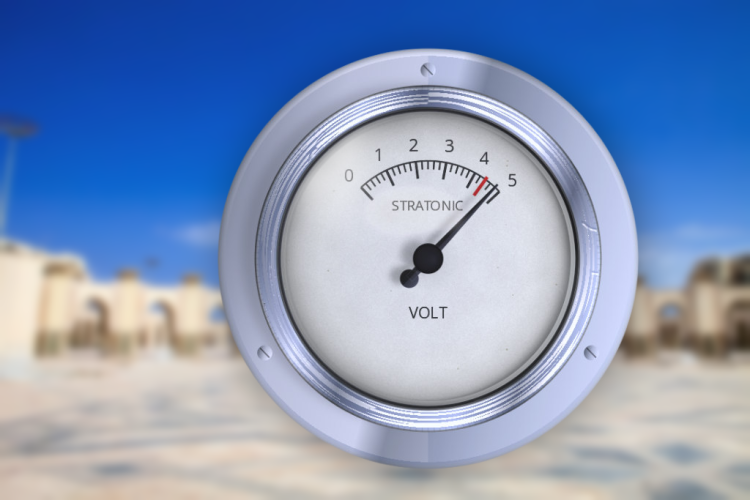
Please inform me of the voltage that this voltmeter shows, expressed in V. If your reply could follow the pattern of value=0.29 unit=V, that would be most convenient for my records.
value=4.8 unit=V
